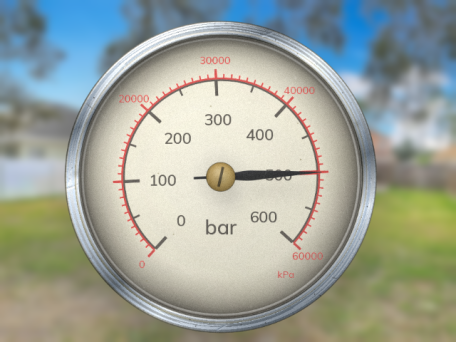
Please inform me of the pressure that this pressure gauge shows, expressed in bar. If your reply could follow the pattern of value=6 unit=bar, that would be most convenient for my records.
value=500 unit=bar
